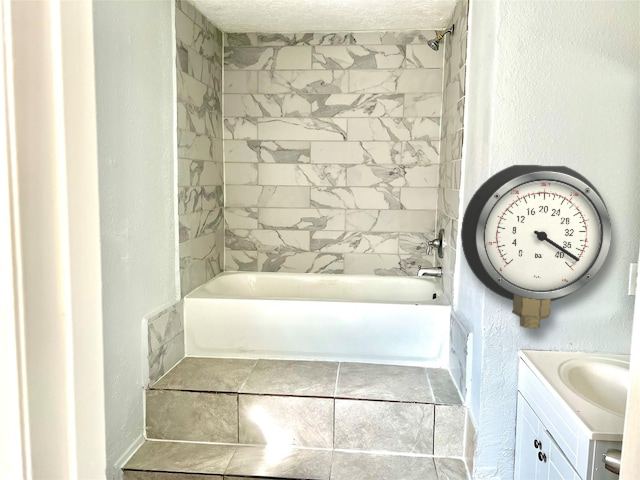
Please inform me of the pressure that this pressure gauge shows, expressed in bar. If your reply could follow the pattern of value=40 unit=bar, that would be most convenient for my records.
value=38 unit=bar
